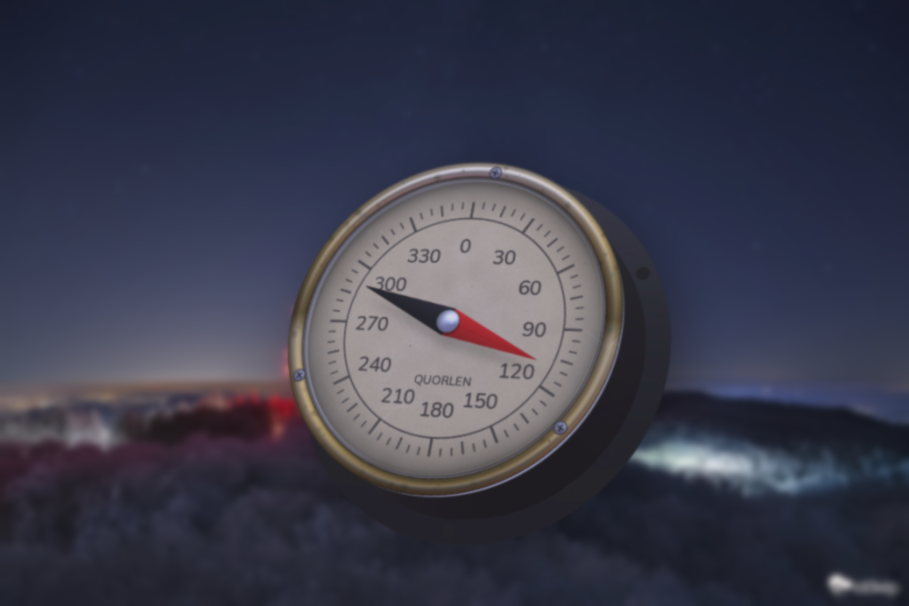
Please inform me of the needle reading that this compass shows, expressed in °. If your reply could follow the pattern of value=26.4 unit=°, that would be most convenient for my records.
value=110 unit=°
